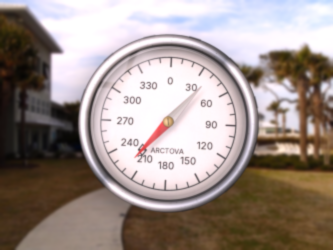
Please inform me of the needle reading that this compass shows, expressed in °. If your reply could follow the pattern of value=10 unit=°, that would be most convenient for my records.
value=220 unit=°
